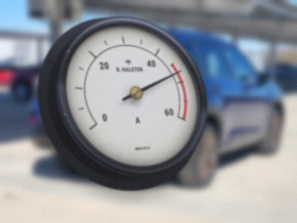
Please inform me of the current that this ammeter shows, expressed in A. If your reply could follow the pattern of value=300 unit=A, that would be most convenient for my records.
value=47.5 unit=A
